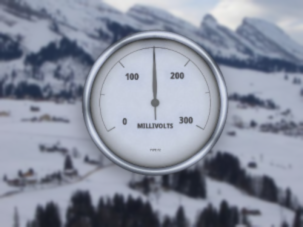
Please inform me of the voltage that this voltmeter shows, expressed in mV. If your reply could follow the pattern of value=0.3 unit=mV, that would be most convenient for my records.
value=150 unit=mV
